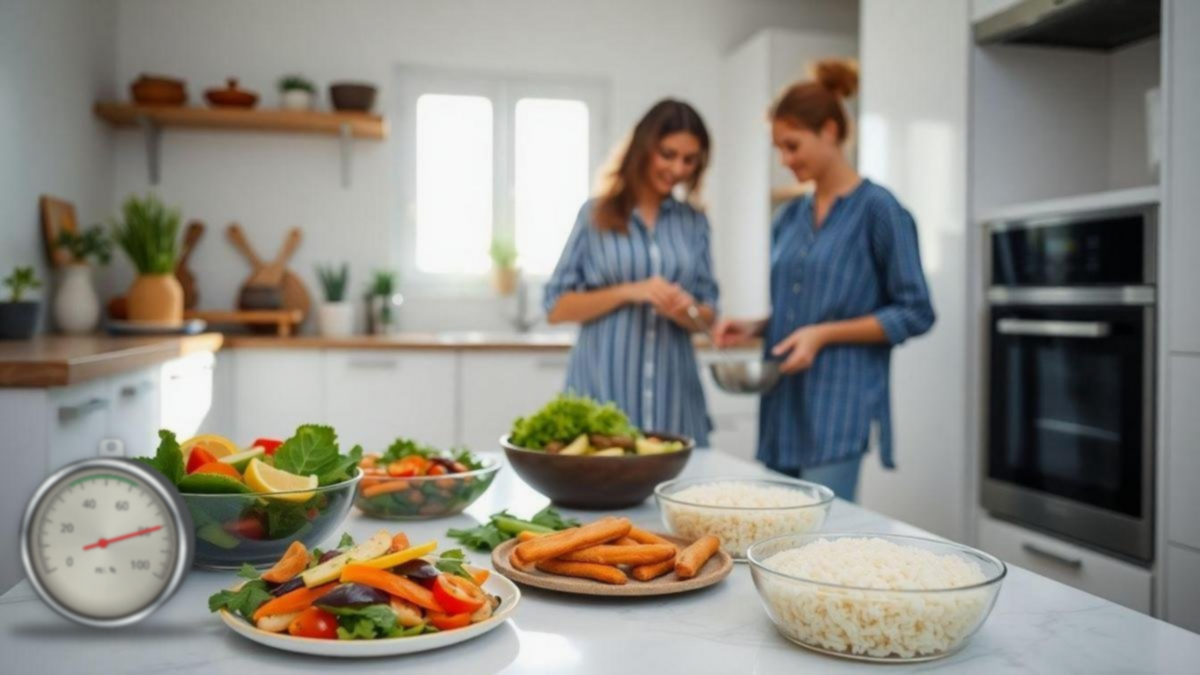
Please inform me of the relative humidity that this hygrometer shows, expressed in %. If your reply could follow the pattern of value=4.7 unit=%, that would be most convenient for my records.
value=80 unit=%
